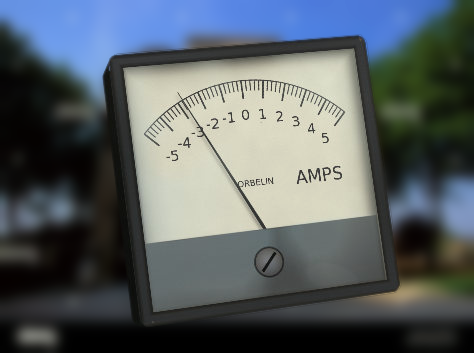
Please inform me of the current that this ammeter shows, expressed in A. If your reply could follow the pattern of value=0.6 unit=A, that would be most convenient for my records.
value=-2.8 unit=A
